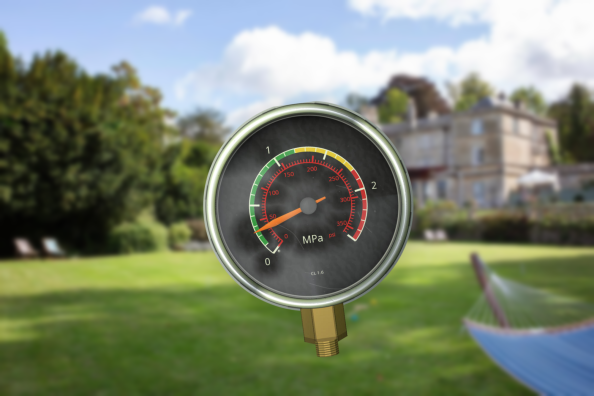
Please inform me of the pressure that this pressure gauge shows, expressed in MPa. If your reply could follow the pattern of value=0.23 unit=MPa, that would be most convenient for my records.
value=0.25 unit=MPa
